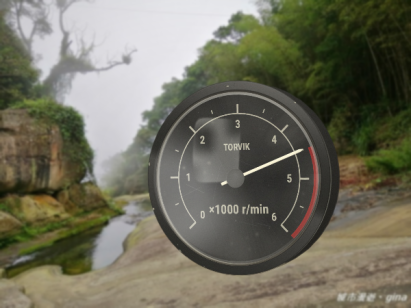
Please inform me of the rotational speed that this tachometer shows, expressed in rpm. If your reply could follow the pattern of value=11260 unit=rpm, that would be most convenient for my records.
value=4500 unit=rpm
